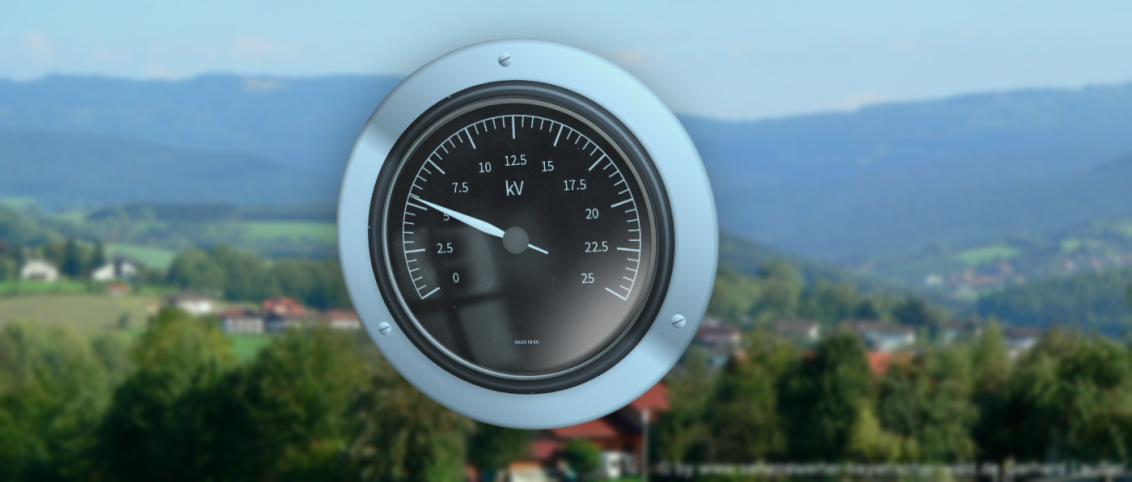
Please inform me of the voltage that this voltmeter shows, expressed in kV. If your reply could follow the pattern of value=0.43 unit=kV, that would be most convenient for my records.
value=5.5 unit=kV
